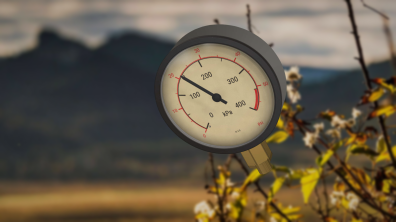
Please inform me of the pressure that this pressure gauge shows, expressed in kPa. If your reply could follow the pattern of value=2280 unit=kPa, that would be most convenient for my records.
value=150 unit=kPa
